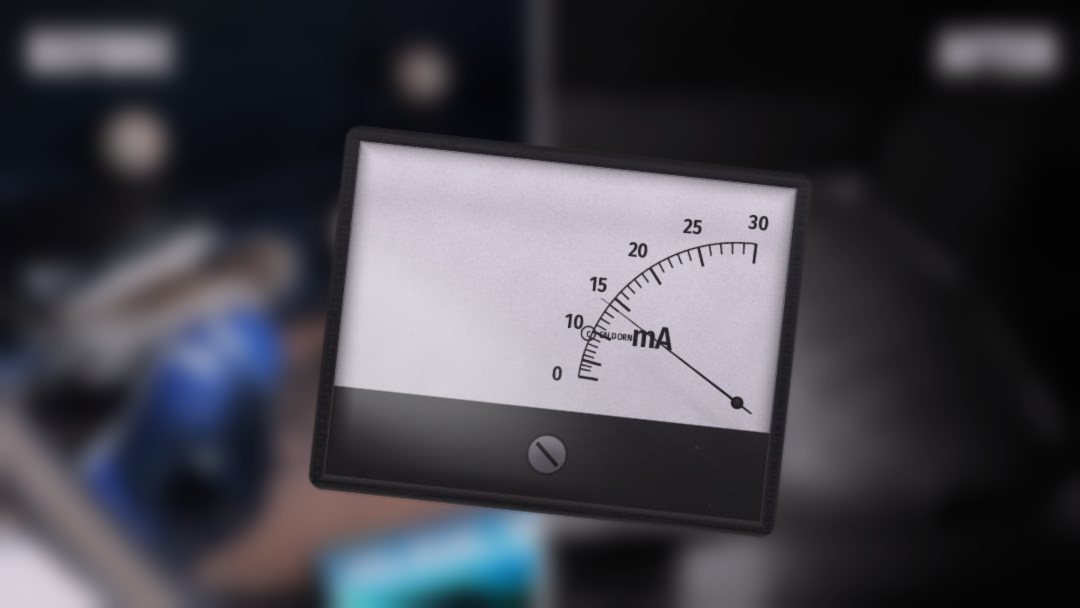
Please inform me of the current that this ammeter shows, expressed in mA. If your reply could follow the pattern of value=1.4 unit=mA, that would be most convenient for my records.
value=14 unit=mA
